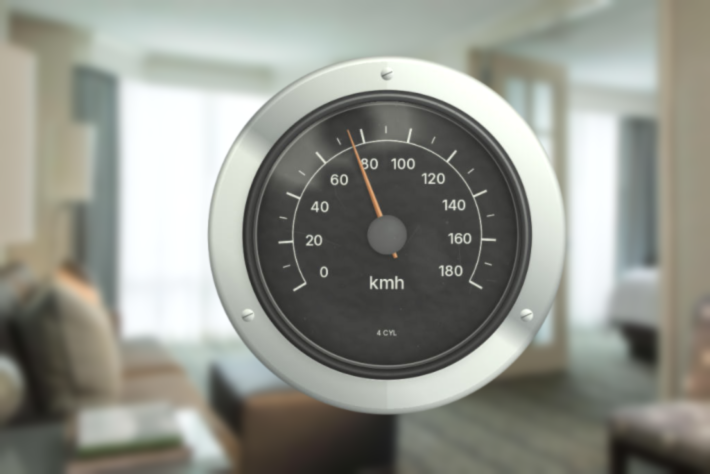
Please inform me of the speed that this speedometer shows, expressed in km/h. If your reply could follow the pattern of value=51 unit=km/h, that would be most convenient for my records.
value=75 unit=km/h
